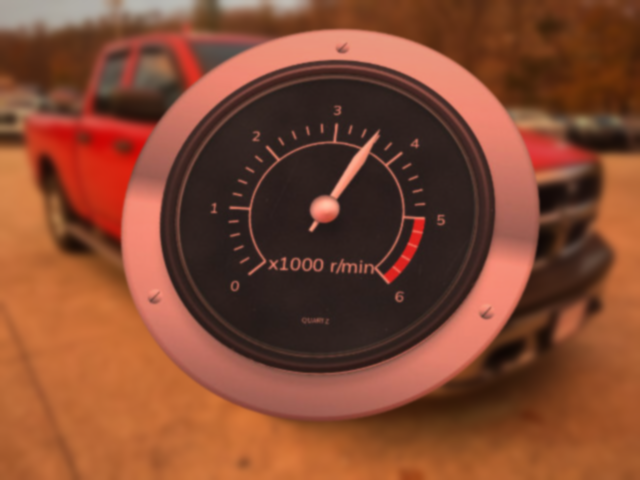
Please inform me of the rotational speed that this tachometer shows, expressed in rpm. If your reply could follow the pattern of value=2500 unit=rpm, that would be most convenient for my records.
value=3600 unit=rpm
